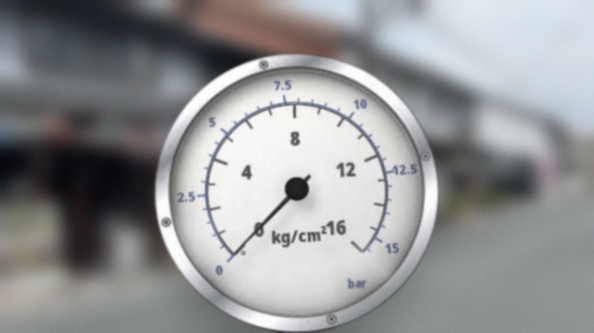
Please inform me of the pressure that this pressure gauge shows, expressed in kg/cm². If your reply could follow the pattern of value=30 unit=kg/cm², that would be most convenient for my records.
value=0 unit=kg/cm²
